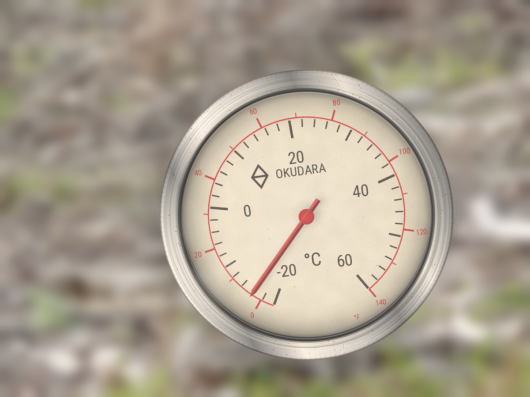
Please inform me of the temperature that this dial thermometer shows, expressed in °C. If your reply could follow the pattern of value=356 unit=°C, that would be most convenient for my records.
value=-16 unit=°C
